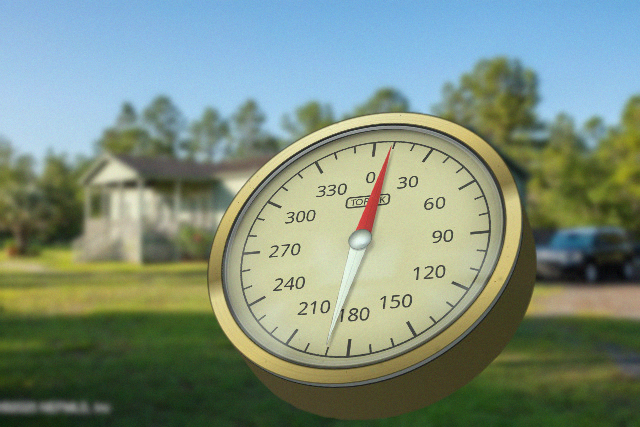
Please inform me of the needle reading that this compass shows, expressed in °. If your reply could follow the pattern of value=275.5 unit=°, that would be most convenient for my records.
value=10 unit=°
